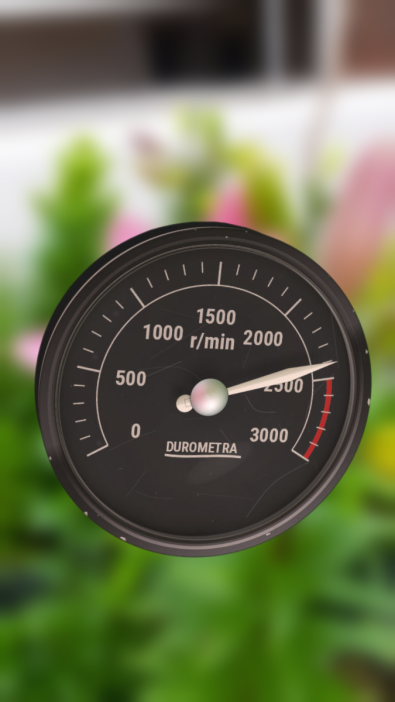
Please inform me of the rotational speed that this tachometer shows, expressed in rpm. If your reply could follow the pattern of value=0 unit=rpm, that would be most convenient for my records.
value=2400 unit=rpm
